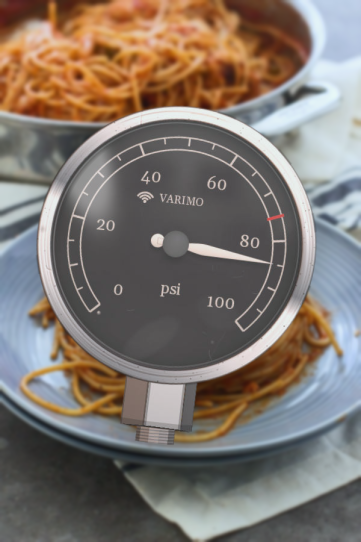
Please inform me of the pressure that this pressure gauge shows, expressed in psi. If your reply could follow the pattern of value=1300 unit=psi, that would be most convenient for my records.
value=85 unit=psi
